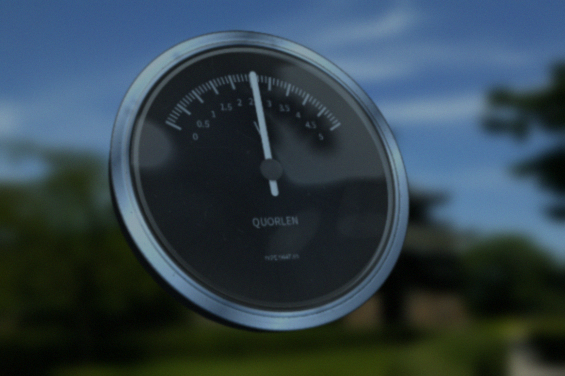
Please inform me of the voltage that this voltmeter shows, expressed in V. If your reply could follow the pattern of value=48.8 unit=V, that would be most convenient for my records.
value=2.5 unit=V
